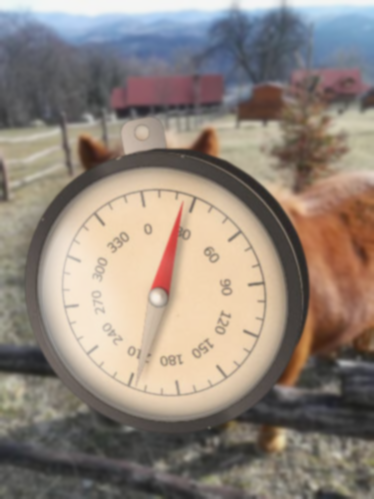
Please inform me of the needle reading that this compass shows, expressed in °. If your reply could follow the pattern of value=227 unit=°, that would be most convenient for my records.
value=25 unit=°
